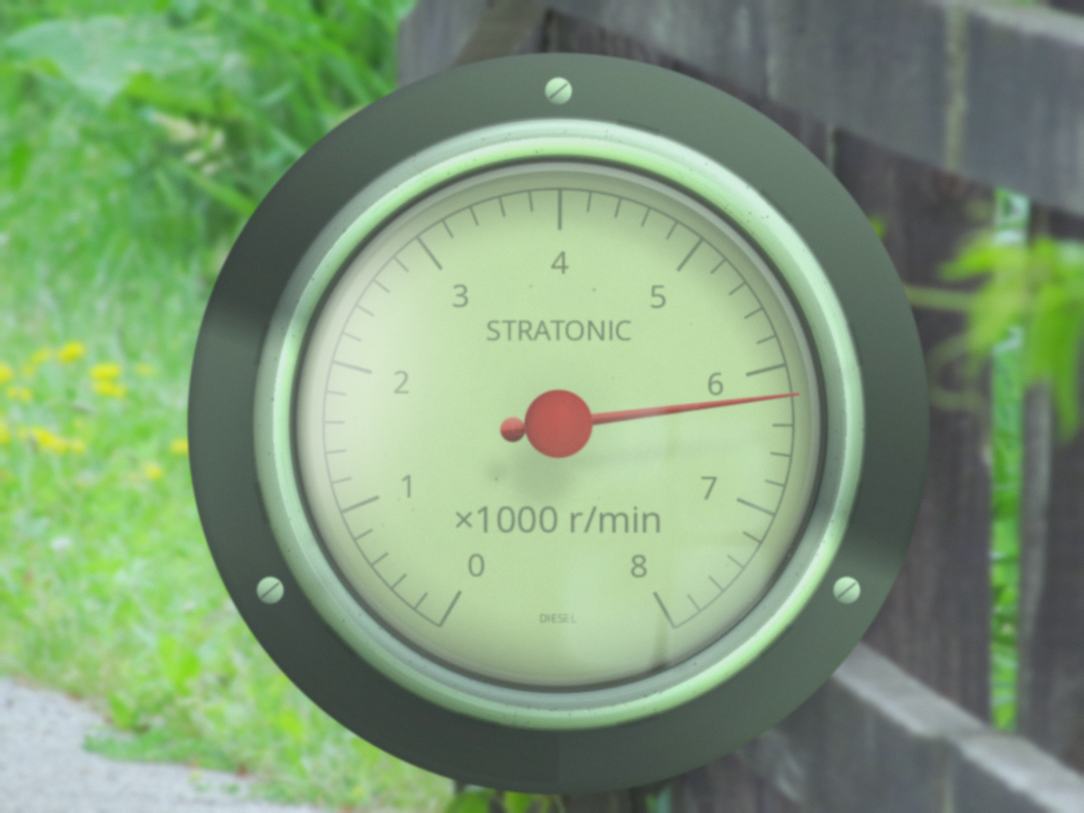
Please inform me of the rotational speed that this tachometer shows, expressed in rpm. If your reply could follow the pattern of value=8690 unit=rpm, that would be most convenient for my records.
value=6200 unit=rpm
